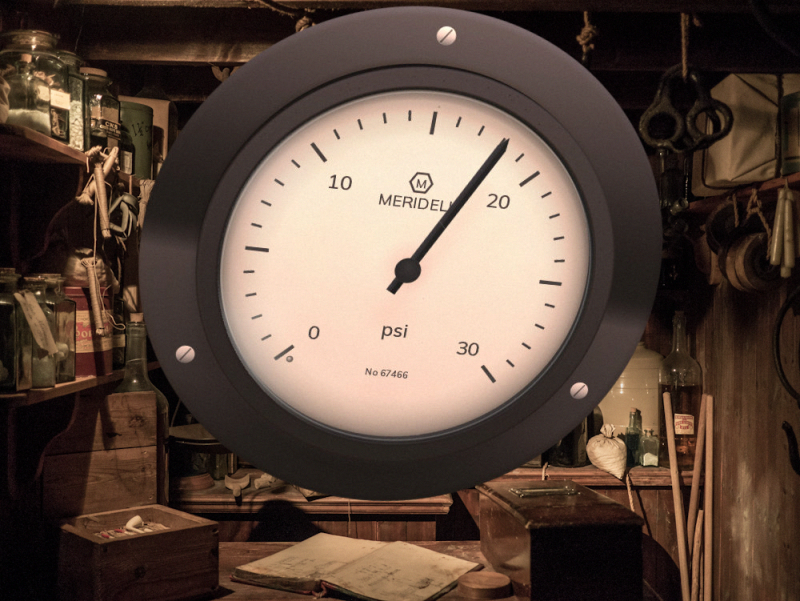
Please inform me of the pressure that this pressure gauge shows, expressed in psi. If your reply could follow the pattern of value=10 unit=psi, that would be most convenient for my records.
value=18 unit=psi
